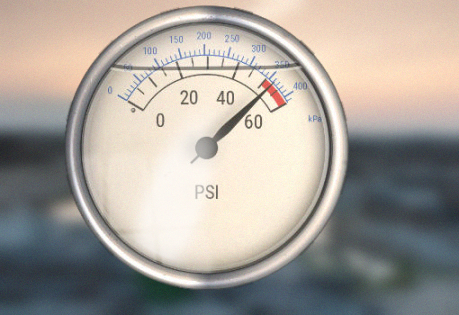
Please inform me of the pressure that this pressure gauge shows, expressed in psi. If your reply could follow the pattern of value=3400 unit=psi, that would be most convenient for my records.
value=52.5 unit=psi
